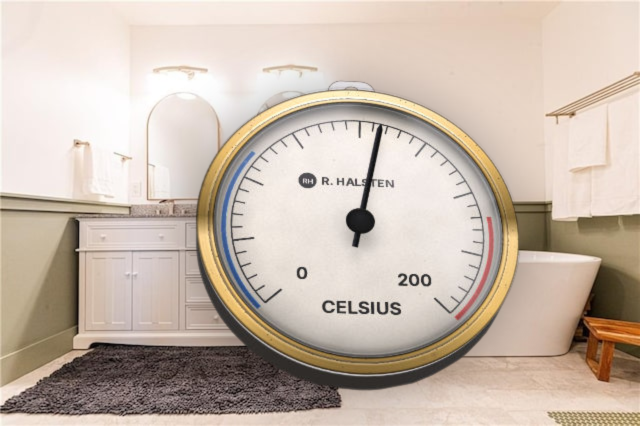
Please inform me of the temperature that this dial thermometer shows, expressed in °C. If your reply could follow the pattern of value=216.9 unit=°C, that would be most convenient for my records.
value=107.5 unit=°C
